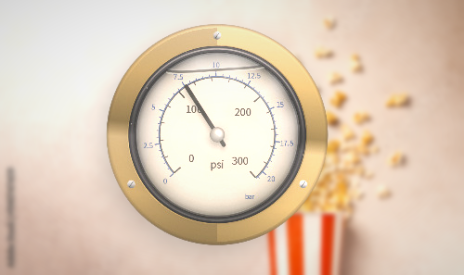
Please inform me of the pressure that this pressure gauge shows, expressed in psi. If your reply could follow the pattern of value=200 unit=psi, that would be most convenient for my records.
value=110 unit=psi
